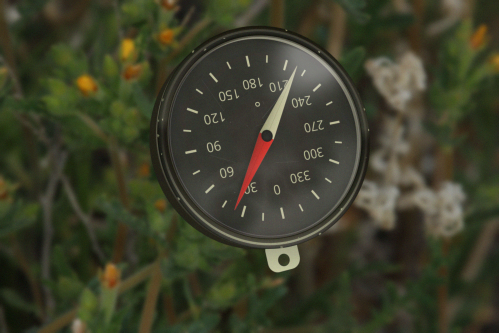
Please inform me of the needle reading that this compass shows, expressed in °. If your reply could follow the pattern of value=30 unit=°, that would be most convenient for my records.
value=37.5 unit=°
